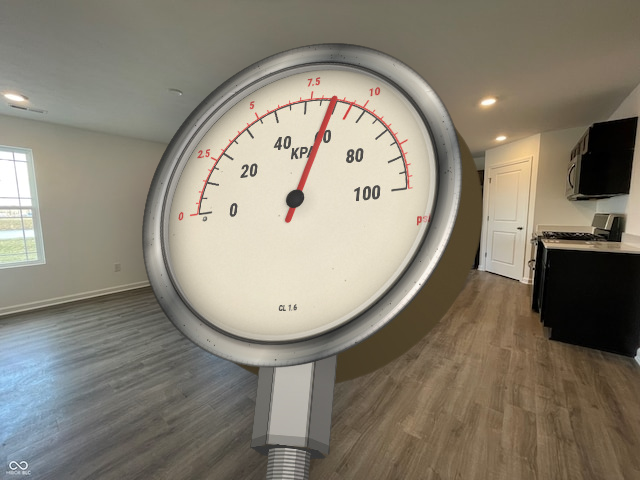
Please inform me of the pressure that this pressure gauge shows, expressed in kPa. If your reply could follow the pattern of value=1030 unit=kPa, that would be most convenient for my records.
value=60 unit=kPa
